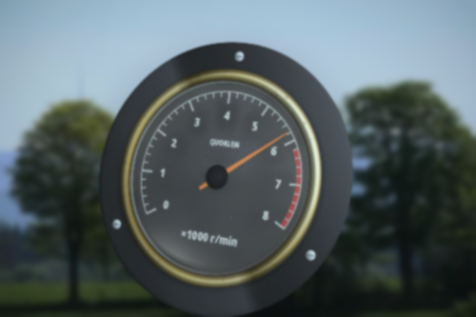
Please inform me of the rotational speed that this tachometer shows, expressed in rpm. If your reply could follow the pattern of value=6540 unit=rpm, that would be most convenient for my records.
value=5800 unit=rpm
